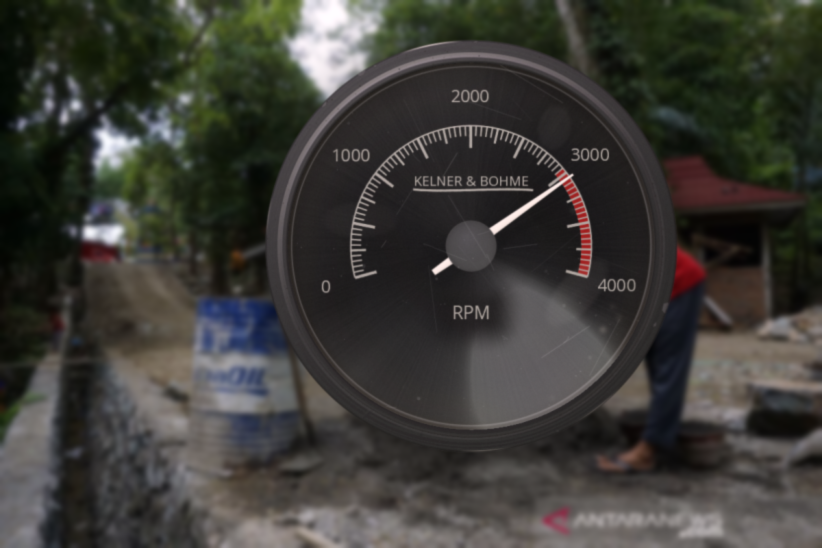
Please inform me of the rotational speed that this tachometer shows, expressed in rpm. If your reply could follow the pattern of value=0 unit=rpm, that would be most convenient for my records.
value=3050 unit=rpm
